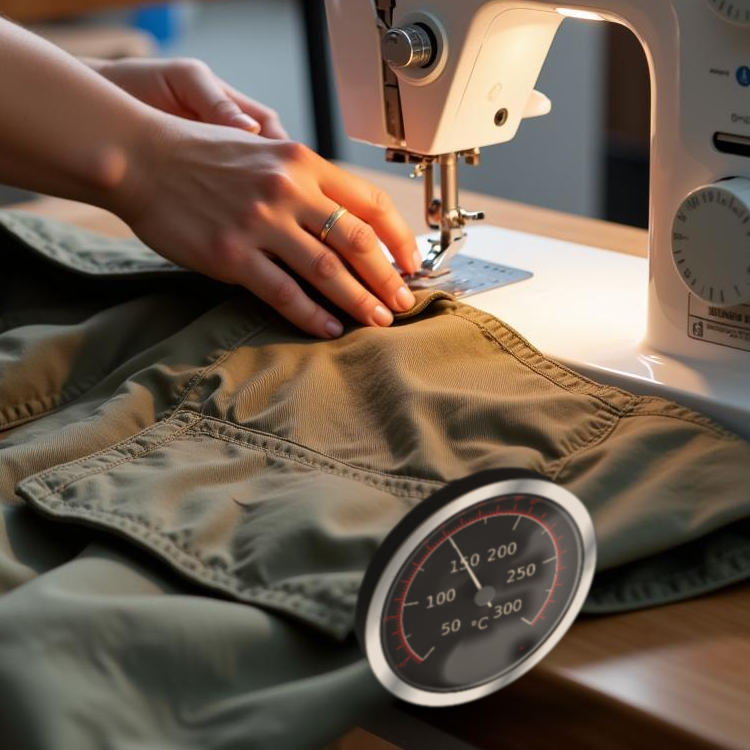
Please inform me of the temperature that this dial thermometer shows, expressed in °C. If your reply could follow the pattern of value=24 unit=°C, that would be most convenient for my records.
value=150 unit=°C
